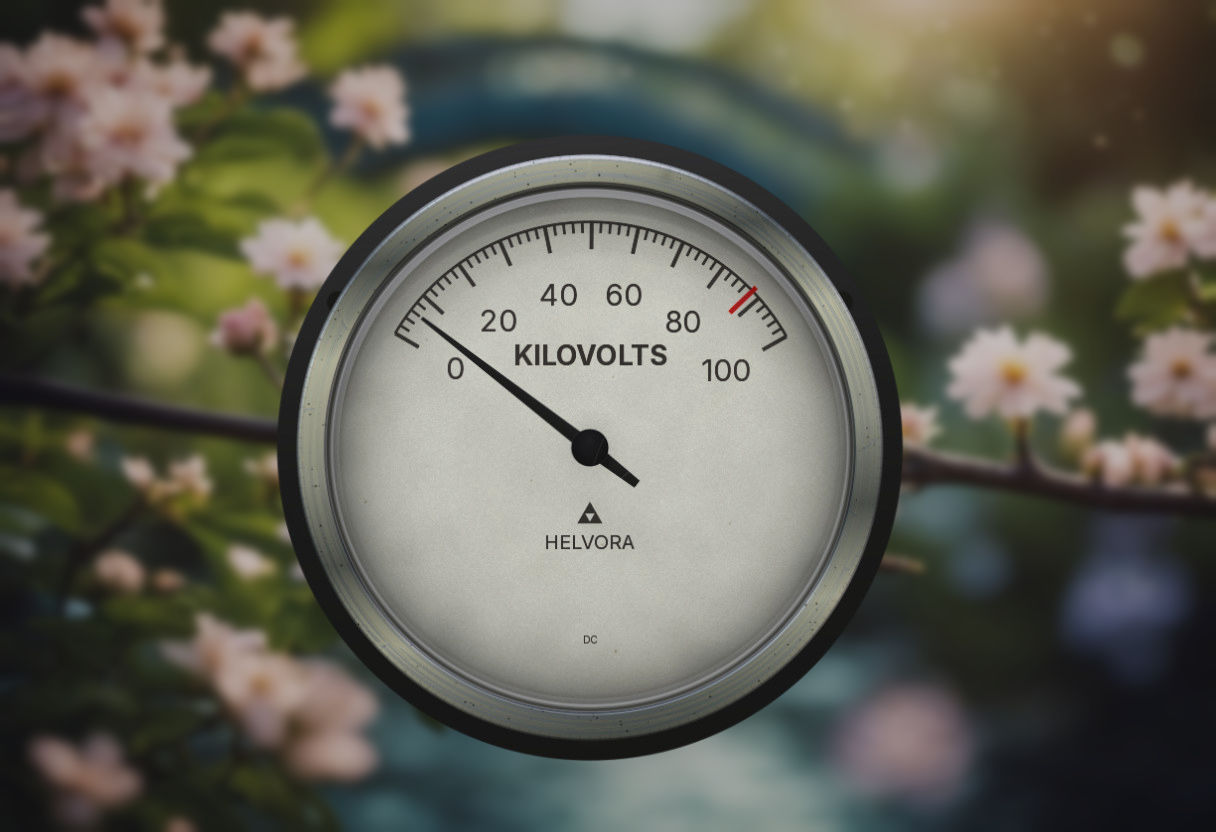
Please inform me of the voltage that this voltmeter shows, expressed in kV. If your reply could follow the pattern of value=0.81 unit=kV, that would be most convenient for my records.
value=6 unit=kV
